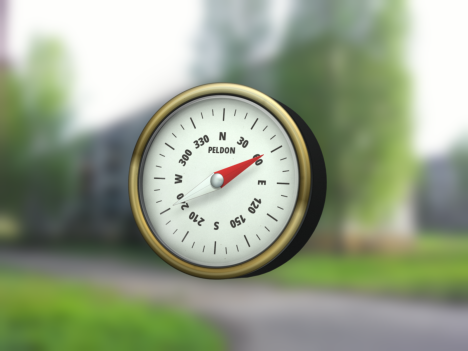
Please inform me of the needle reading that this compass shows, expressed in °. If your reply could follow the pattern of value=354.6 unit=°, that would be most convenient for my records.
value=60 unit=°
